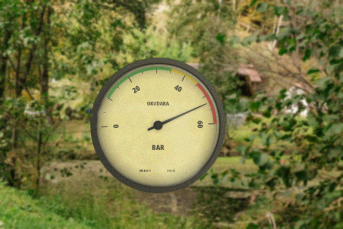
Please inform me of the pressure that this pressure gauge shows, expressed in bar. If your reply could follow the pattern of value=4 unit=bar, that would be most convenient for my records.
value=52.5 unit=bar
